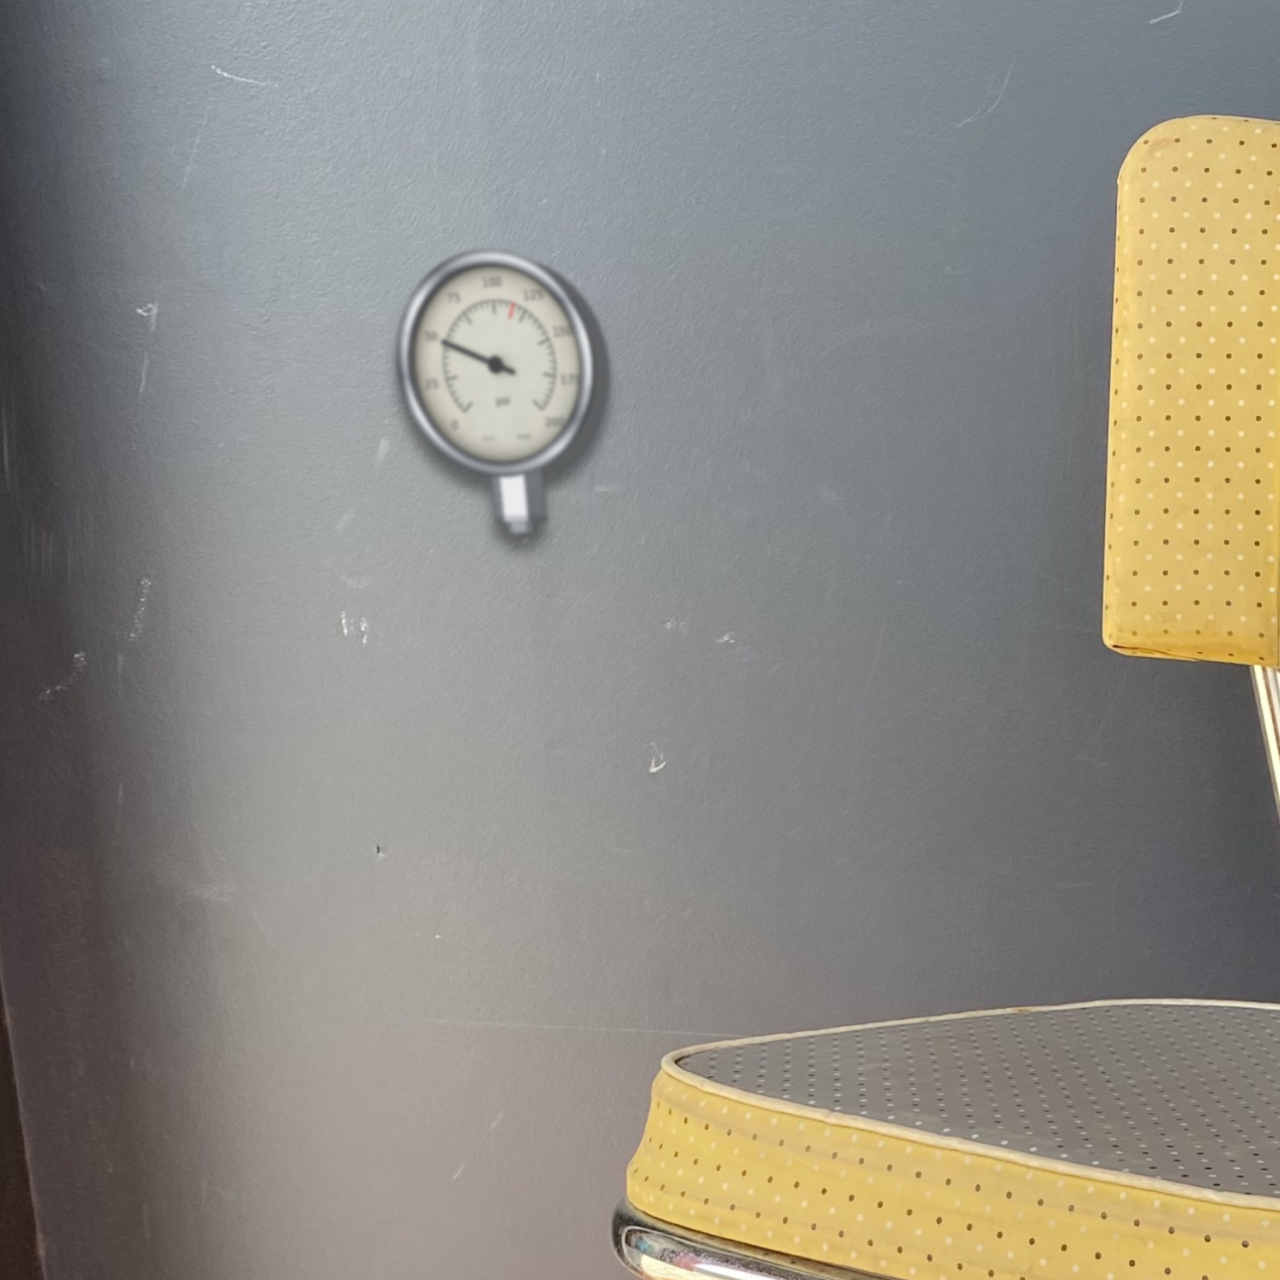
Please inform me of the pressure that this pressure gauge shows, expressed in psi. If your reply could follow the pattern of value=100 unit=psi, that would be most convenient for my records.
value=50 unit=psi
